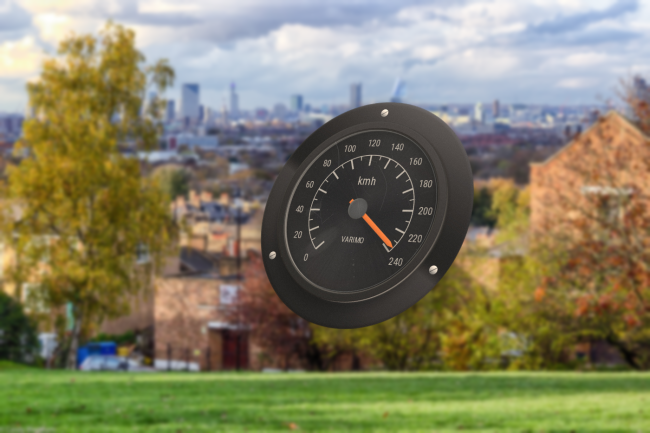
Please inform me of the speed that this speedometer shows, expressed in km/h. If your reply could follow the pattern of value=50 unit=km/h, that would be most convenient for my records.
value=235 unit=km/h
